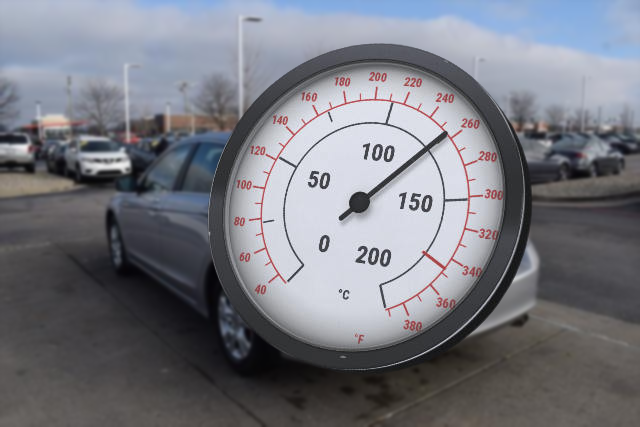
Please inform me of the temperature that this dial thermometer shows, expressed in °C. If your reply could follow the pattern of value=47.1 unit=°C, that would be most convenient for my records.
value=125 unit=°C
